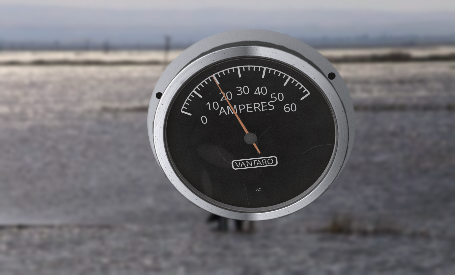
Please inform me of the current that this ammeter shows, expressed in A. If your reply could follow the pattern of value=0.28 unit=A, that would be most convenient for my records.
value=20 unit=A
